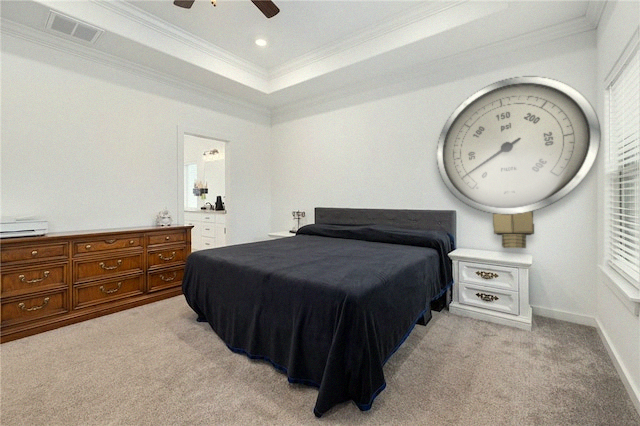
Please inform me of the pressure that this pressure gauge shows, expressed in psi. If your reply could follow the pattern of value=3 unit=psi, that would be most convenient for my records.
value=20 unit=psi
